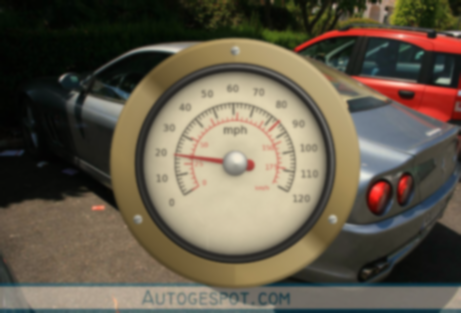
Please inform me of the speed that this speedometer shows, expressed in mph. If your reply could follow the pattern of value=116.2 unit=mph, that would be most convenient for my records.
value=20 unit=mph
